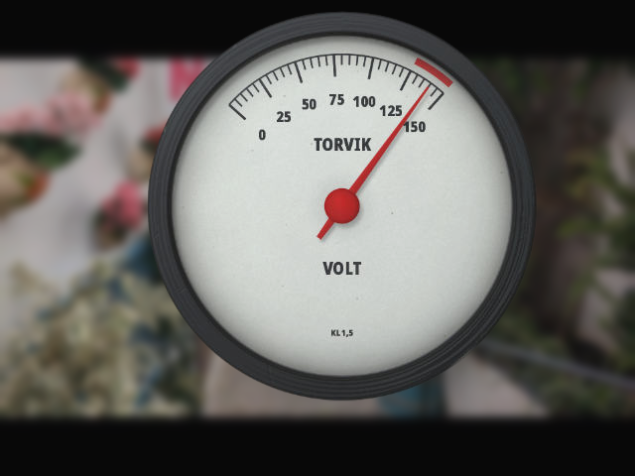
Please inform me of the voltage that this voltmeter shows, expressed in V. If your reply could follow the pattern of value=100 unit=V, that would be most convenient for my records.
value=140 unit=V
